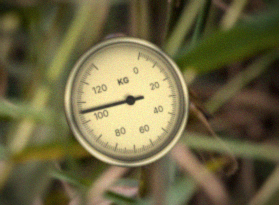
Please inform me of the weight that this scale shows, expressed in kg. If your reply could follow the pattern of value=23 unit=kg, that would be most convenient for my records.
value=105 unit=kg
